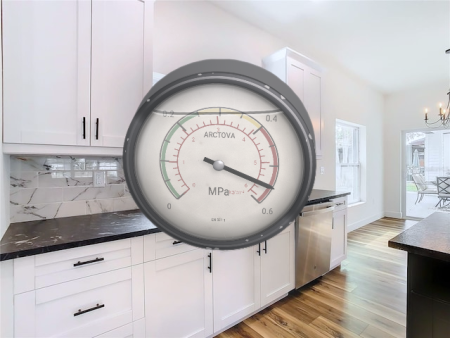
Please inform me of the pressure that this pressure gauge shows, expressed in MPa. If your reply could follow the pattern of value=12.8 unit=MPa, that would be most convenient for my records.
value=0.55 unit=MPa
